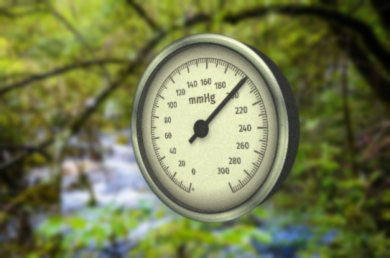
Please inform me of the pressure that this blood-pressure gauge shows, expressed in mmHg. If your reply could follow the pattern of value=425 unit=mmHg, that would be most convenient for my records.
value=200 unit=mmHg
